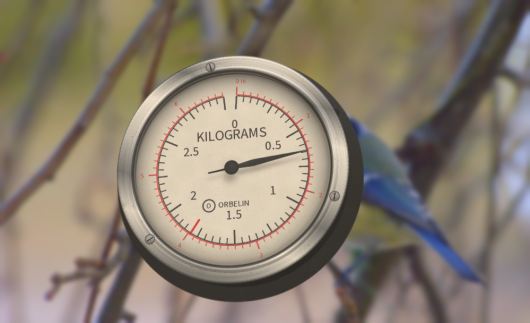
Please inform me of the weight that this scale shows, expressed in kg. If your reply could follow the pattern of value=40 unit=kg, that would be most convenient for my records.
value=0.65 unit=kg
